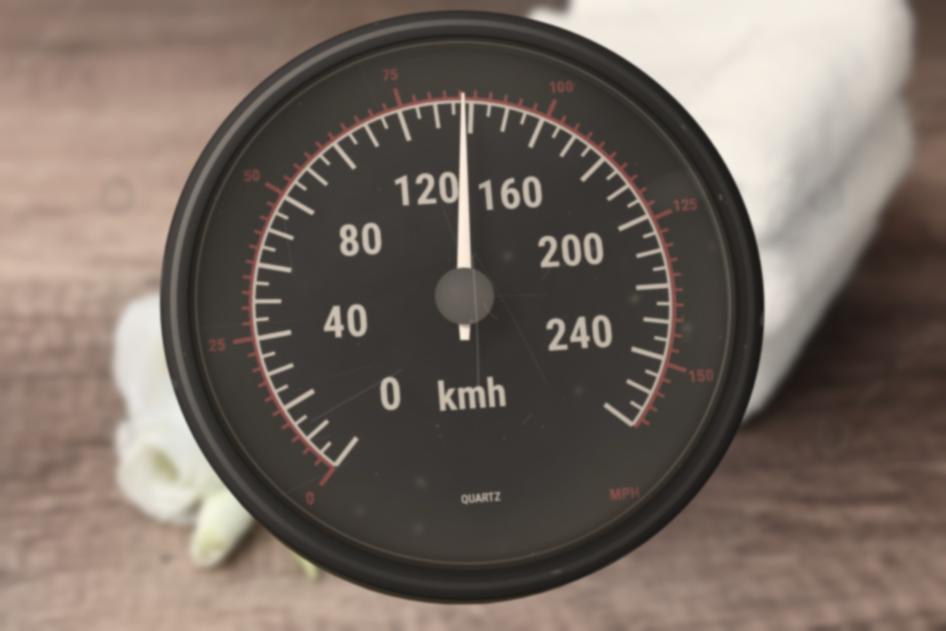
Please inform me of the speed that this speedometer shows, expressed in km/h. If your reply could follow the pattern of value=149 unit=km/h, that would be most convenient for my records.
value=137.5 unit=km/h
